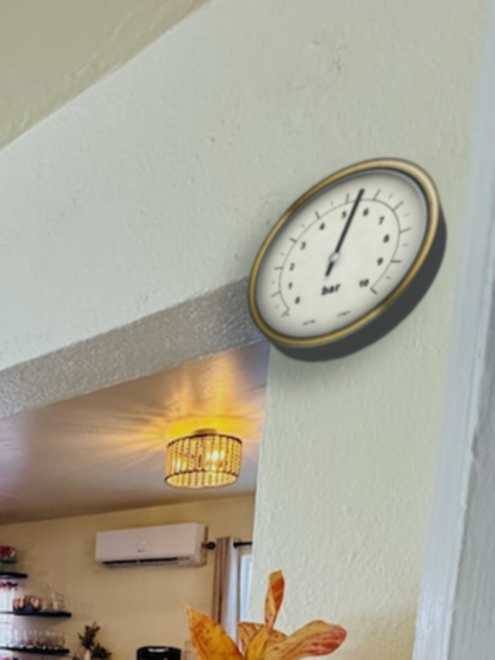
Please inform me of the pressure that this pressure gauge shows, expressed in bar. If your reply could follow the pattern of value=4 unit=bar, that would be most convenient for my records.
value=5.5 unit=bar
